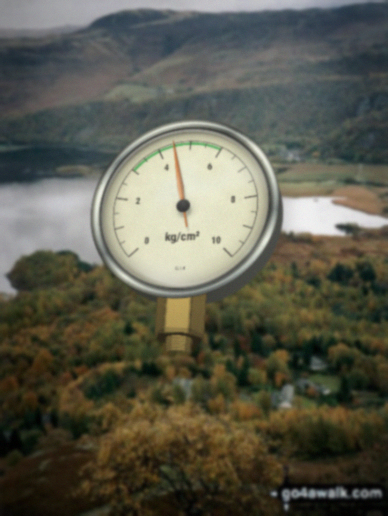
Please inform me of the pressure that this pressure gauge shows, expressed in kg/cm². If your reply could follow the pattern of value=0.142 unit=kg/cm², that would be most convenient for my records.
value=4.5 unit=kg/cm²
